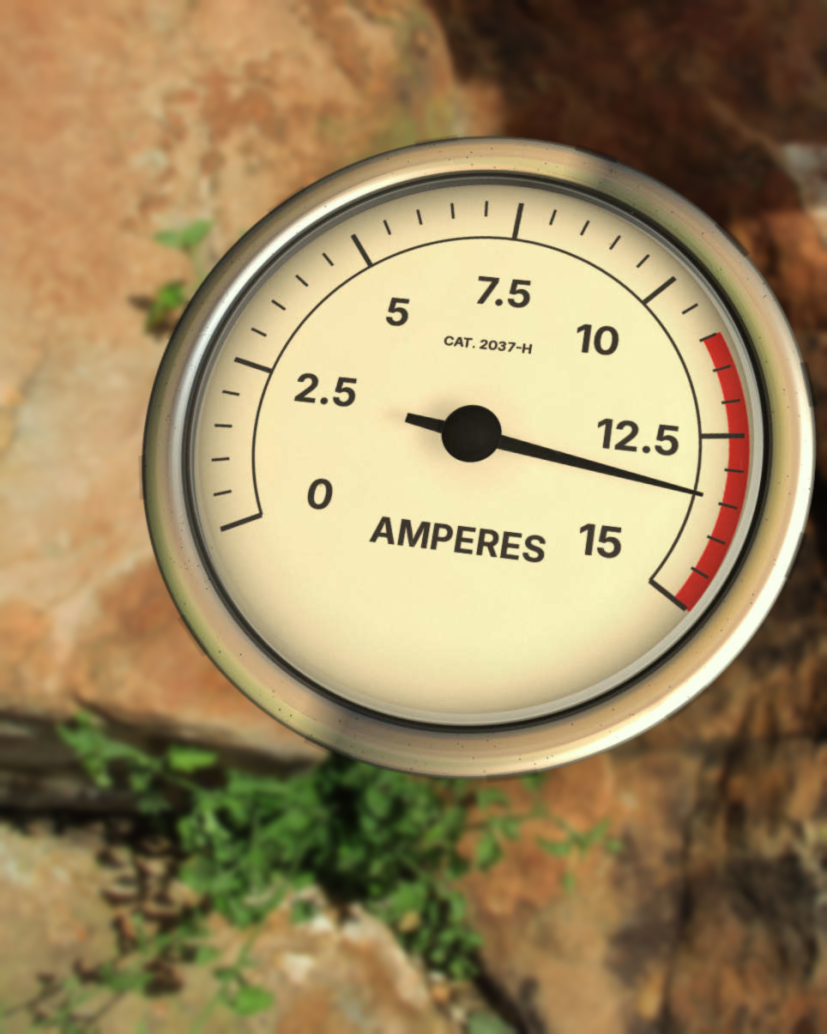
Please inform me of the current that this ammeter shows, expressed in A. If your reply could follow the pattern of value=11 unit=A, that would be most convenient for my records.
value=13.5 unit=A
